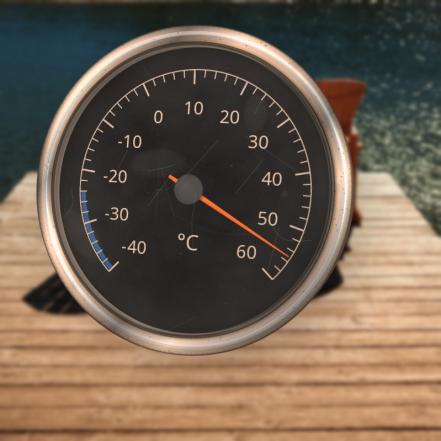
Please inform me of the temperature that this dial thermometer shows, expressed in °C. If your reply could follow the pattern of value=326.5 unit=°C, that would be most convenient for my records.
value=55 unit=°C
